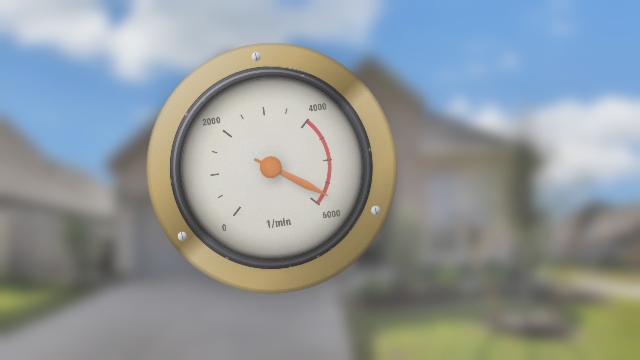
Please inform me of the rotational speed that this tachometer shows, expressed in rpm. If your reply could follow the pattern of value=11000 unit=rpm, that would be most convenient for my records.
value=5750 unit=rpm
